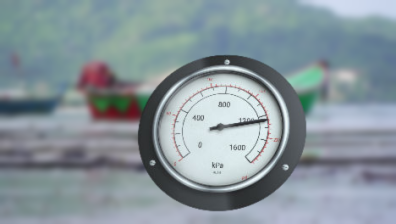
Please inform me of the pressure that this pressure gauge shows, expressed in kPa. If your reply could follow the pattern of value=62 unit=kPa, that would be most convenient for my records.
value=1250 unit=kPa
